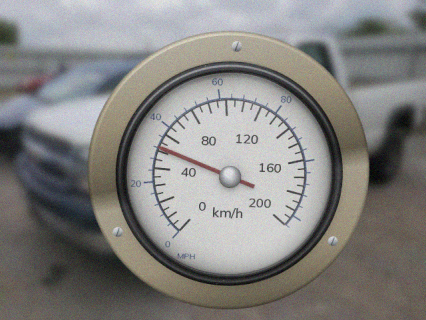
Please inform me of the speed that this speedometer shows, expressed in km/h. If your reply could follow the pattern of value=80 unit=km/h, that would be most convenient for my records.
value=52.5 unit=km/h
